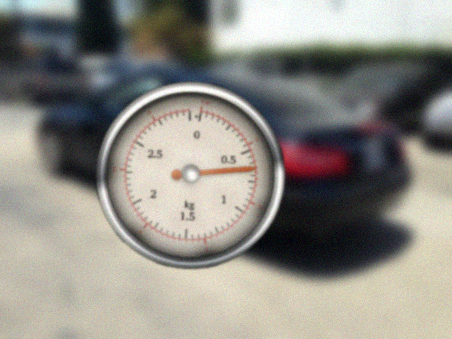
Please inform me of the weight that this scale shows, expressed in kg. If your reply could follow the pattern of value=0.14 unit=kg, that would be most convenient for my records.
value=0.65 unit=kg
